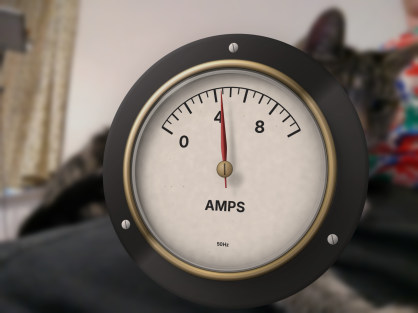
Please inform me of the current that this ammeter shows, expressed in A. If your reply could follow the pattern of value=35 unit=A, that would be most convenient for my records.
value=4.5 unit=A
